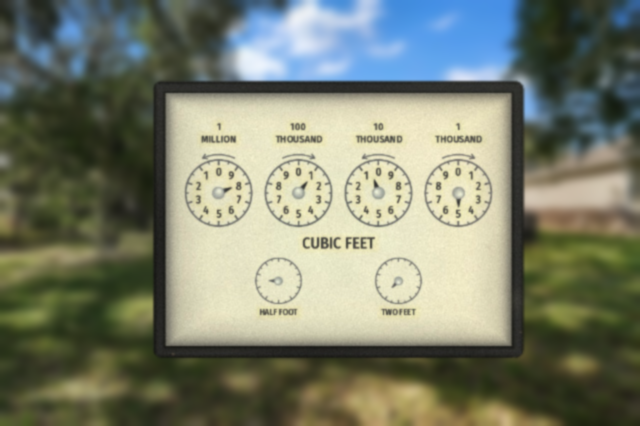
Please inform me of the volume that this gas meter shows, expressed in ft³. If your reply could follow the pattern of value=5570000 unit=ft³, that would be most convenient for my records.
value=810500 unit=ft³
